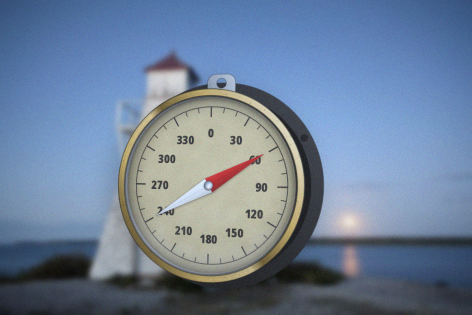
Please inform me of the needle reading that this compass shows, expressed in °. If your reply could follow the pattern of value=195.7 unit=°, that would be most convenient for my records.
value=60 unit=°
